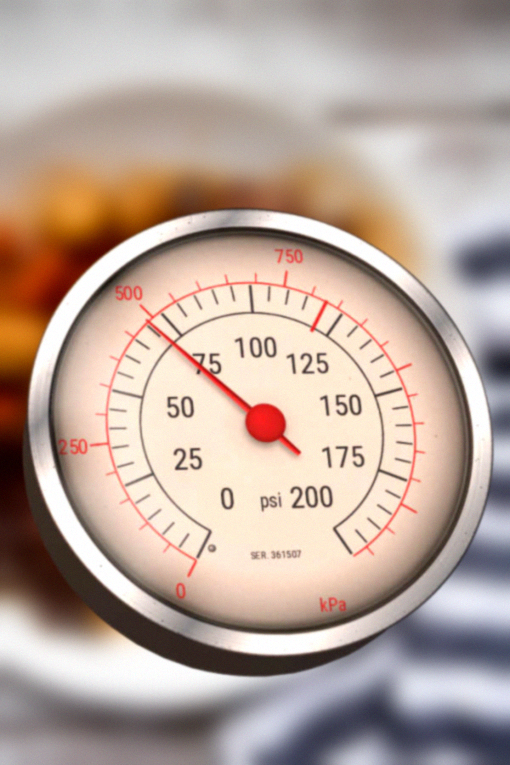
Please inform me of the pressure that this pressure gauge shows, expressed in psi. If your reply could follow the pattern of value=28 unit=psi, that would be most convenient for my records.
value=70 unit=psi
